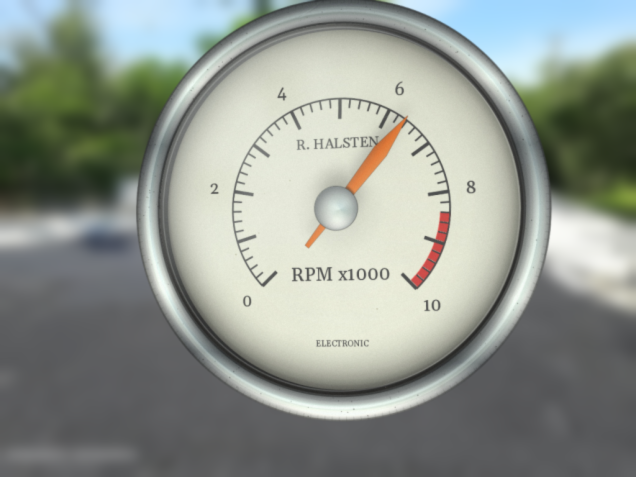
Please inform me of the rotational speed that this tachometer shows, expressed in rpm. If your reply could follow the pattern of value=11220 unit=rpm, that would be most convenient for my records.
value=6400 unit=rpm
